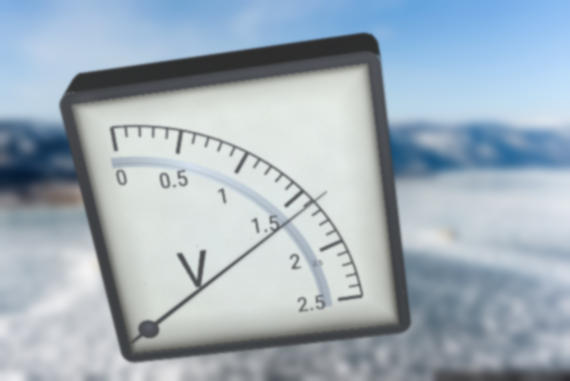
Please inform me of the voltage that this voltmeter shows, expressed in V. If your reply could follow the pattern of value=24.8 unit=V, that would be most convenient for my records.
value=1.6 unit=V
